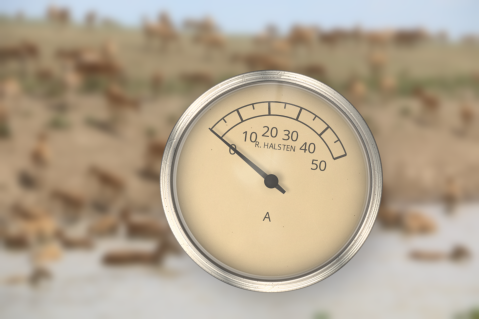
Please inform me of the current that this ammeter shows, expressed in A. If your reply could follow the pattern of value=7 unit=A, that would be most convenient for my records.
value=0 unit=A
